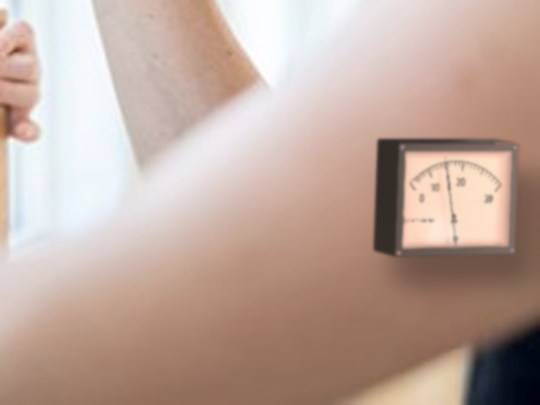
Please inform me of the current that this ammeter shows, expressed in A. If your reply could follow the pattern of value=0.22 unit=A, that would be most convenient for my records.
value=15 unit=A
